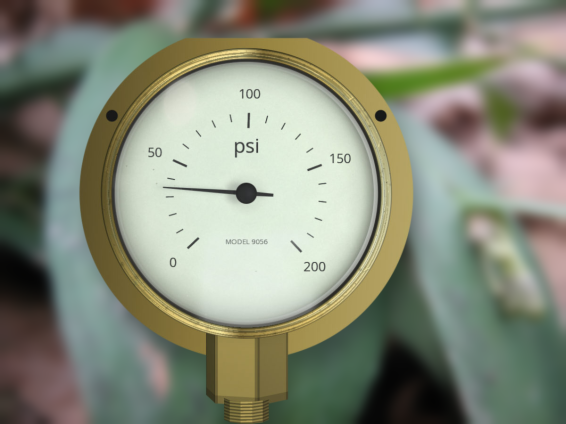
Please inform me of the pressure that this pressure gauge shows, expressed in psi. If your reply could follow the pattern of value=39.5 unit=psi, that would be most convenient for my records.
value=35 unit=psi
